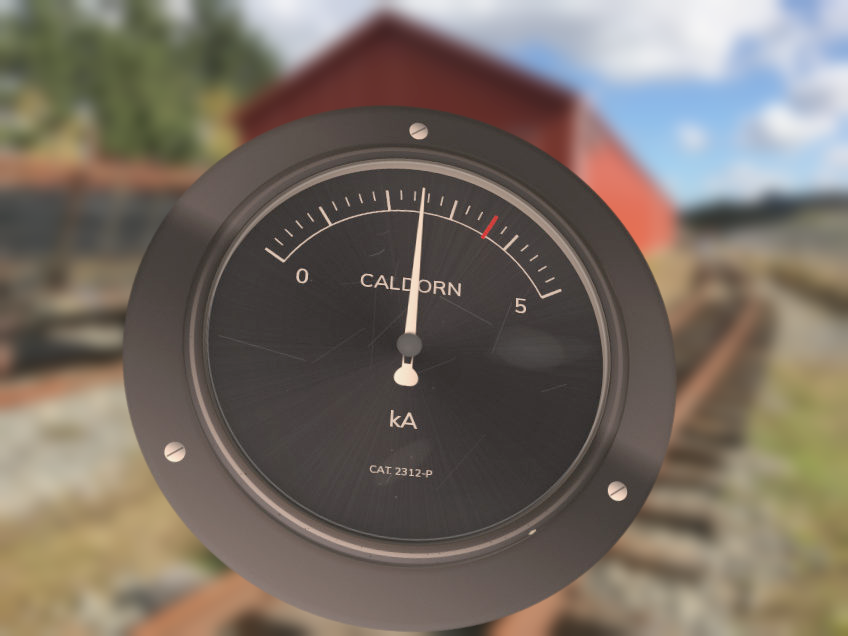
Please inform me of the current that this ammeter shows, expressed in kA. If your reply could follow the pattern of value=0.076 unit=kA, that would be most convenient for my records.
value=2.5 unit=kA
